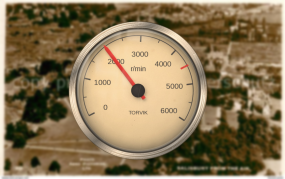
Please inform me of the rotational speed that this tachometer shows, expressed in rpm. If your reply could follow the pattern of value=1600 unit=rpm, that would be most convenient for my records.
value=2000 unit=rpm
